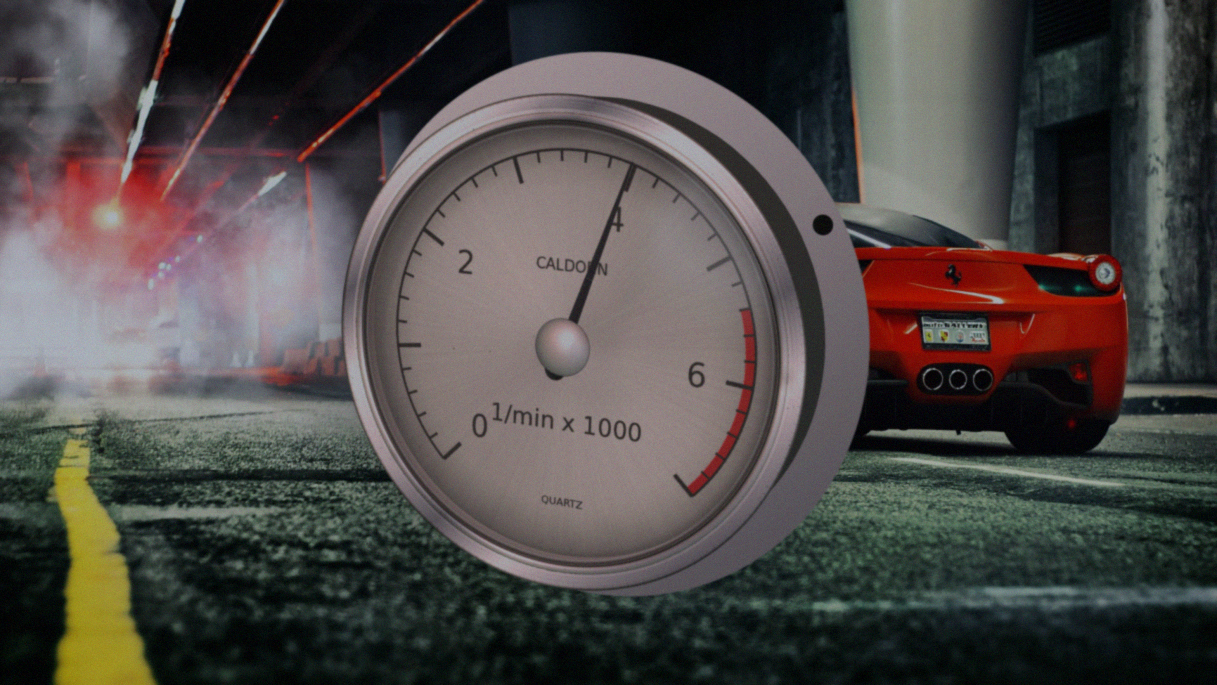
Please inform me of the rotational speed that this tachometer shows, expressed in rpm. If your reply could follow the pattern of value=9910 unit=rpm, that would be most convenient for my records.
value=4000 unit=rpm
